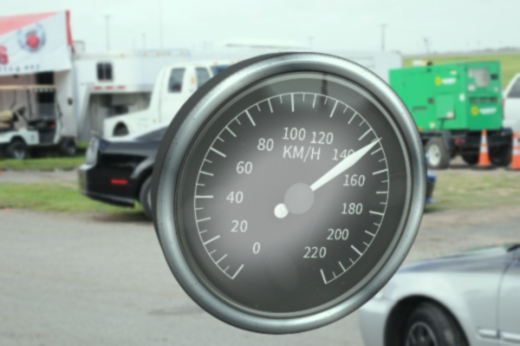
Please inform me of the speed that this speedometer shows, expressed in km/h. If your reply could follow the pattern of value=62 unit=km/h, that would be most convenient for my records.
value=145 unit=km/h
